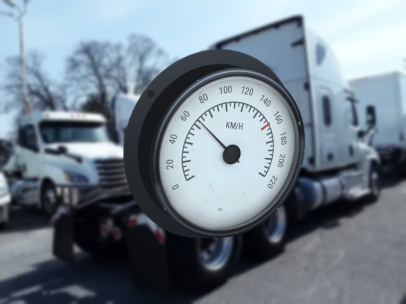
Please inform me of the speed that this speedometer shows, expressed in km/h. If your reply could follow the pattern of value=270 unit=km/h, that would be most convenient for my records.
value=65 unit=km/h
